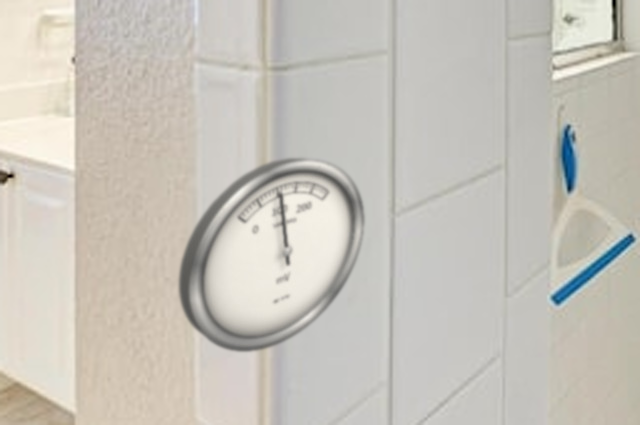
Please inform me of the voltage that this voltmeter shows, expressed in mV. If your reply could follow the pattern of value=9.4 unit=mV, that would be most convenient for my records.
value=100 unit=mV
